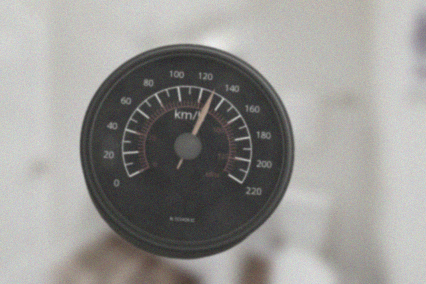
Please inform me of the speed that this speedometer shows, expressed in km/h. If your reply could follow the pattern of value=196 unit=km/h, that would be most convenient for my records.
value=130 unit=km/h
